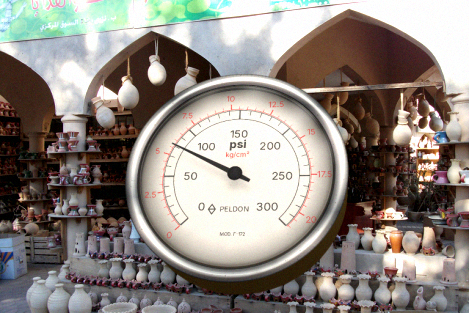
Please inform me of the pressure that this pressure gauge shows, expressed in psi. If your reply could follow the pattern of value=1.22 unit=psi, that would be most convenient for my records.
value=80 unit=psi
